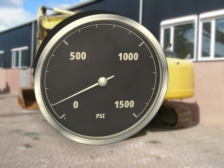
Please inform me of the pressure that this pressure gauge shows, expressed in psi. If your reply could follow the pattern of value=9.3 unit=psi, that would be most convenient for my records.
value=100 unit=psi
